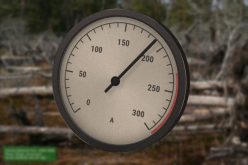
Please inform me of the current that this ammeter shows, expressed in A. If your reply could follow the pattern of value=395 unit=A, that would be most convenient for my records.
value=190 unit=A
